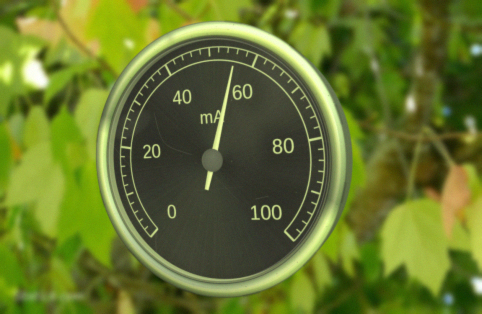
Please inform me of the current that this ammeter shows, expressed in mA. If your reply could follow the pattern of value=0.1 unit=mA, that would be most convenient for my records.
value=56 unit=mA
